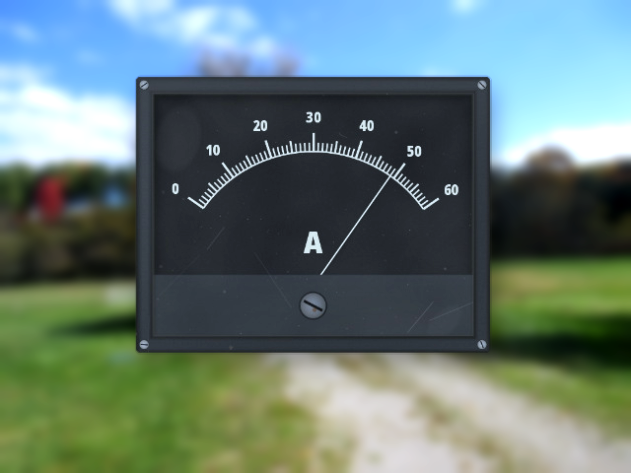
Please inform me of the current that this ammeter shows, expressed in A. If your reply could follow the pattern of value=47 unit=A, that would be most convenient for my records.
value=49 unit=A
